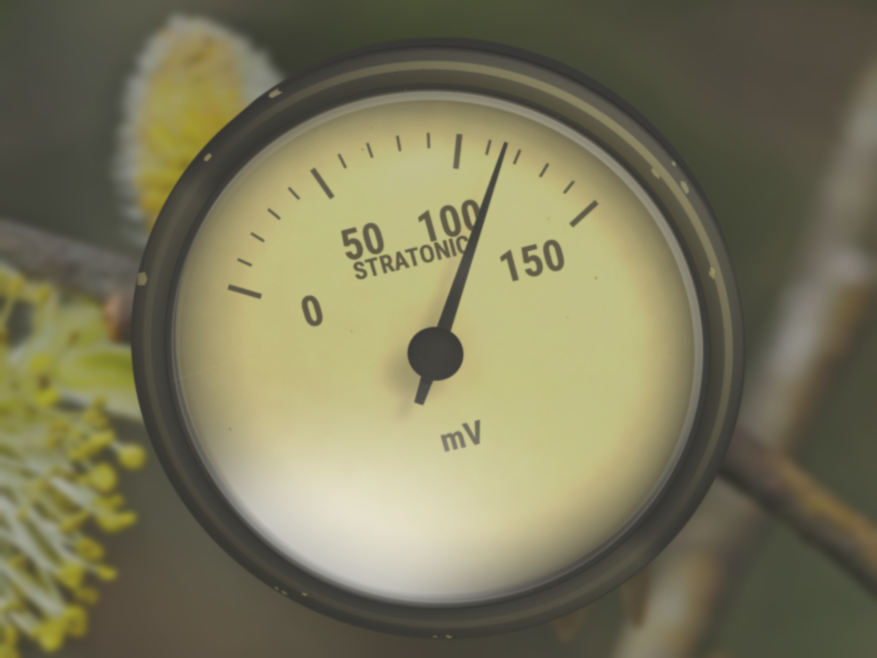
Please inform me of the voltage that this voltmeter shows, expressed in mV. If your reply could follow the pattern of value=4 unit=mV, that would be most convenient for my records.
value=115 unit=mV
